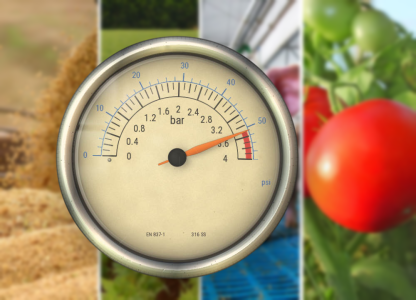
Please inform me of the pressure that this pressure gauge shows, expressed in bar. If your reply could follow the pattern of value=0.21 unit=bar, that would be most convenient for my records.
value=3.5 unit=bar
